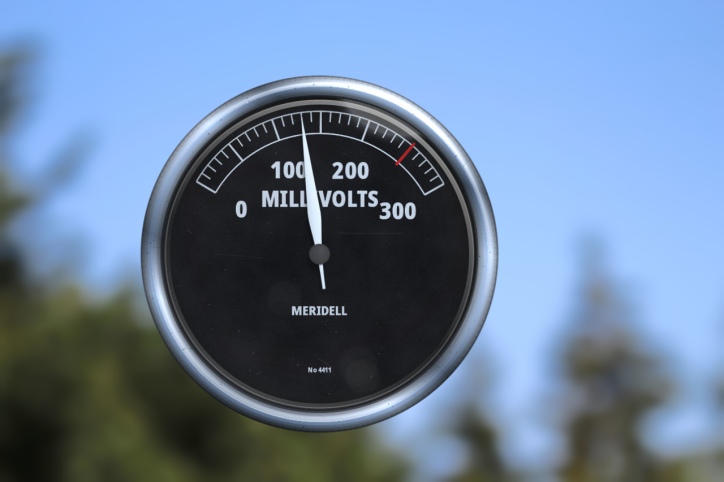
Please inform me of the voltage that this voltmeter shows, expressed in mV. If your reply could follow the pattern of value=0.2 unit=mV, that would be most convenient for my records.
value=130 unit=mV
